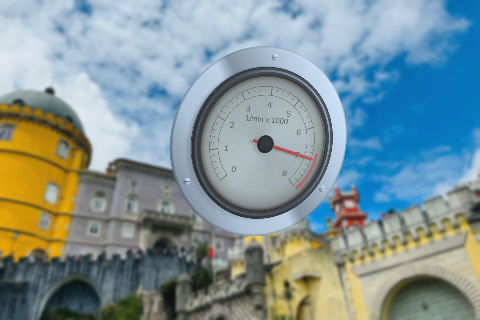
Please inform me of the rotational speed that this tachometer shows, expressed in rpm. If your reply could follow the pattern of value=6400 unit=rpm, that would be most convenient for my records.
value=7000 unit=rpm
